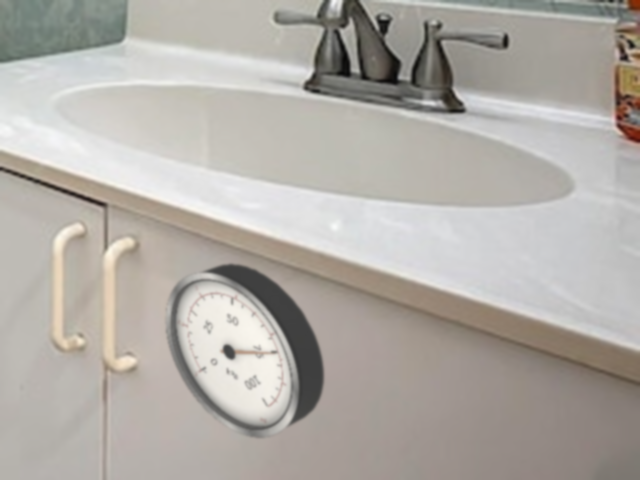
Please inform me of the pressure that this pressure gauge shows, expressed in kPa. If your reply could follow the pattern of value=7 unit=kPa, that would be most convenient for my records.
value=75 unit=kPa
